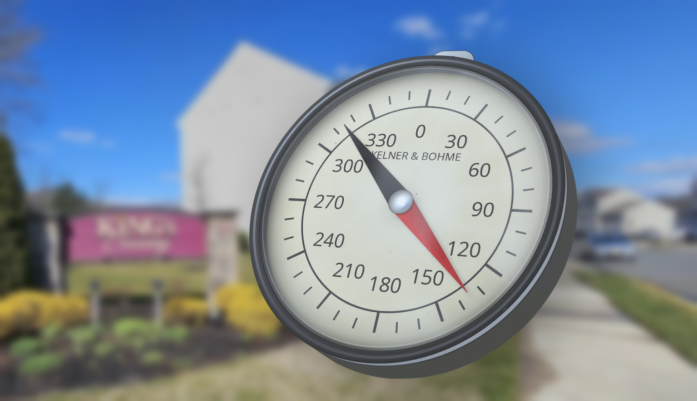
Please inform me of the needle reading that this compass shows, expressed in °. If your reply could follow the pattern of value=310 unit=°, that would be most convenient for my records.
value=135 unit=°
